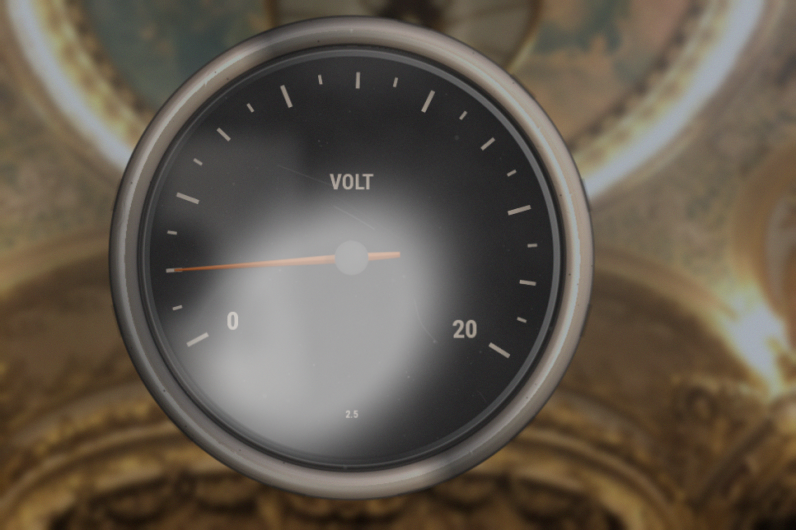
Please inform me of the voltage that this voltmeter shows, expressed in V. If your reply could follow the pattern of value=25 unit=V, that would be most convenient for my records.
value=2 unit=V
